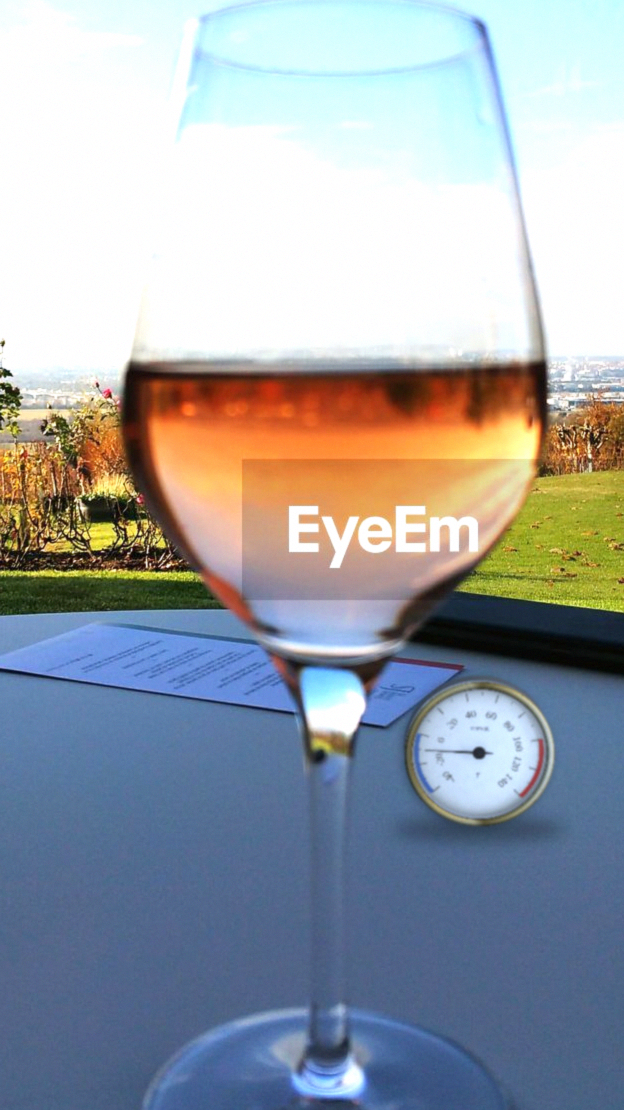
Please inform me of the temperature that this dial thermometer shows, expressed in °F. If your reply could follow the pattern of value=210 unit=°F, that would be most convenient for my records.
value=-10 unit=°F
